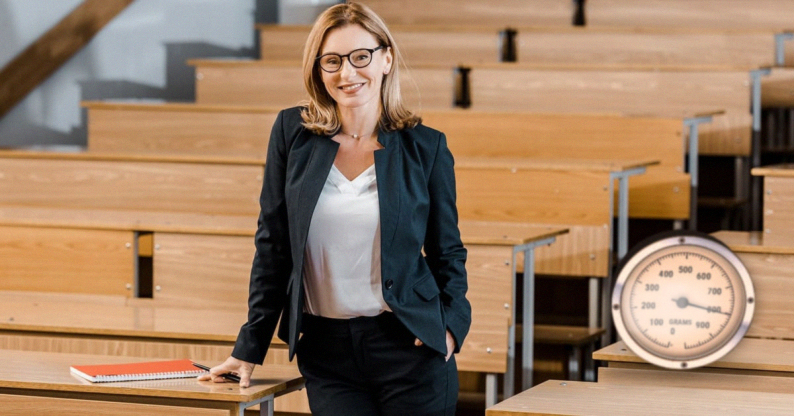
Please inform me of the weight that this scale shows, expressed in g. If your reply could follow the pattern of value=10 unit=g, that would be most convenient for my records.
value=800 unit=g
